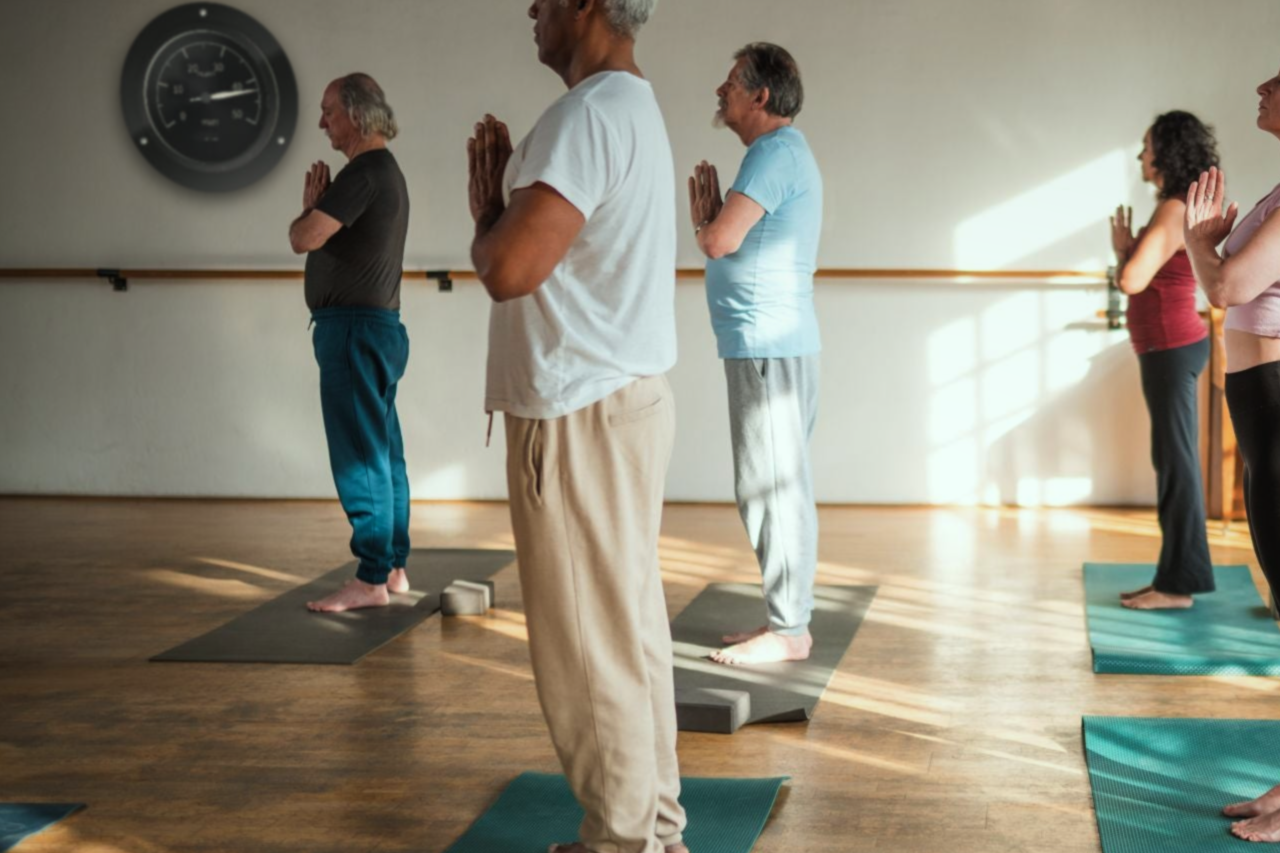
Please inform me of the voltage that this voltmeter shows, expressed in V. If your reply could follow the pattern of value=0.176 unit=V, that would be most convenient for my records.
value=42.5 unit=V
